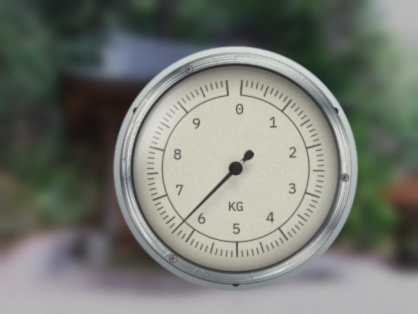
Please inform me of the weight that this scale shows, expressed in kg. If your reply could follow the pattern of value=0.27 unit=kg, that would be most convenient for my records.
value=6.3 unit=kg
